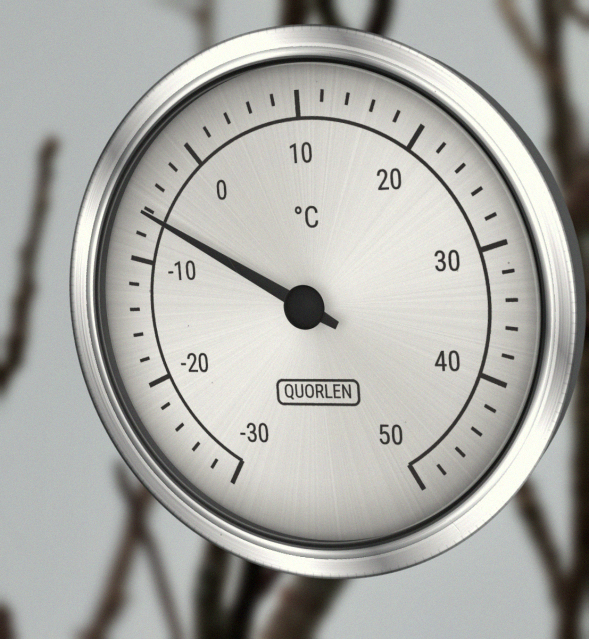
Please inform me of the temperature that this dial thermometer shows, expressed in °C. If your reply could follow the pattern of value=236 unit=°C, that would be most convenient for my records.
value=-6 unit=°C
